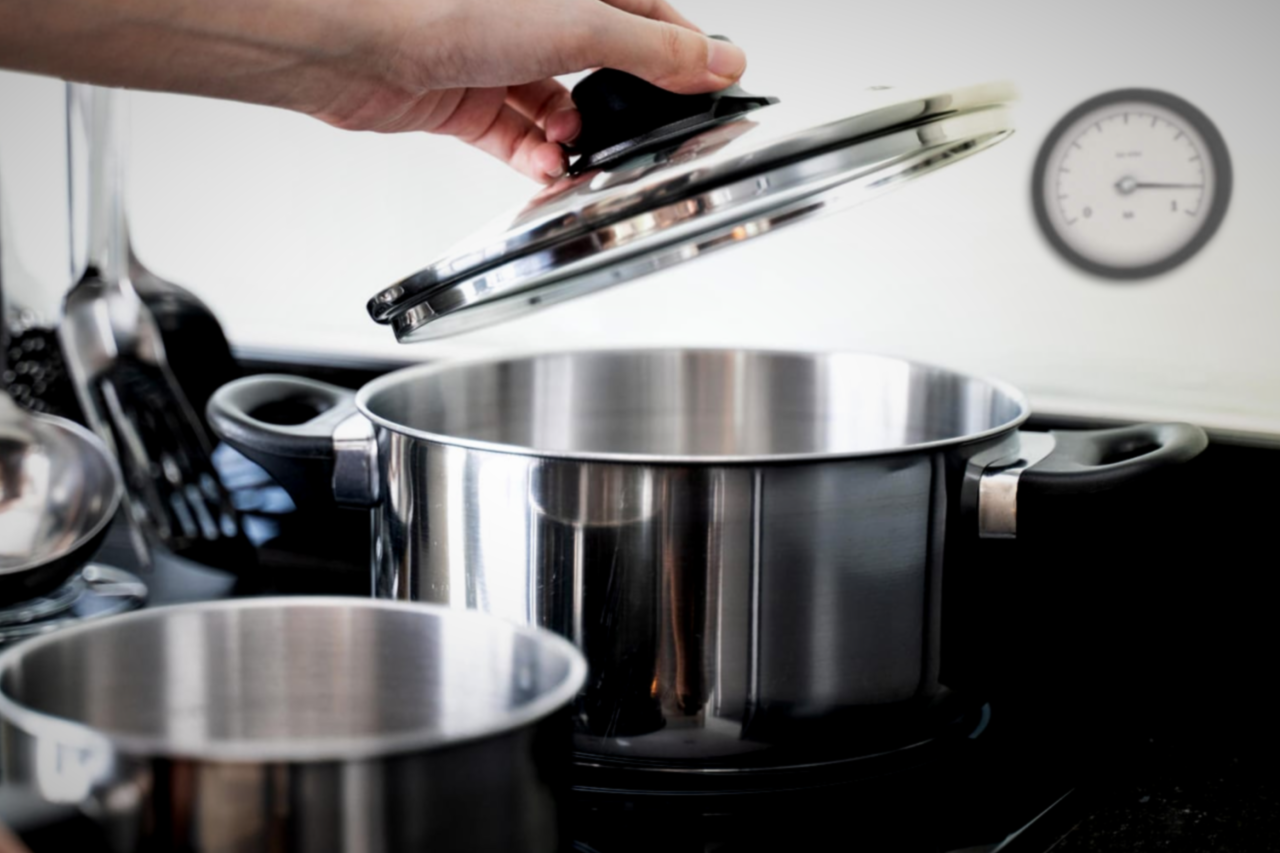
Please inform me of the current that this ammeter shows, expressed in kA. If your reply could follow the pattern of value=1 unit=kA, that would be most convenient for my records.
value=0.9 unit=kA
